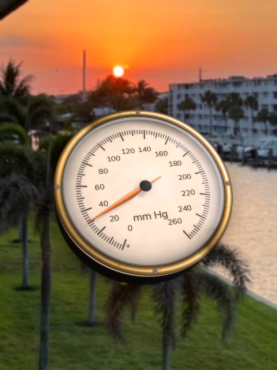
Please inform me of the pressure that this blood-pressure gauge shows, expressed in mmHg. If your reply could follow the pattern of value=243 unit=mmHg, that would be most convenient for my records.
value=30 unit=mmHg
